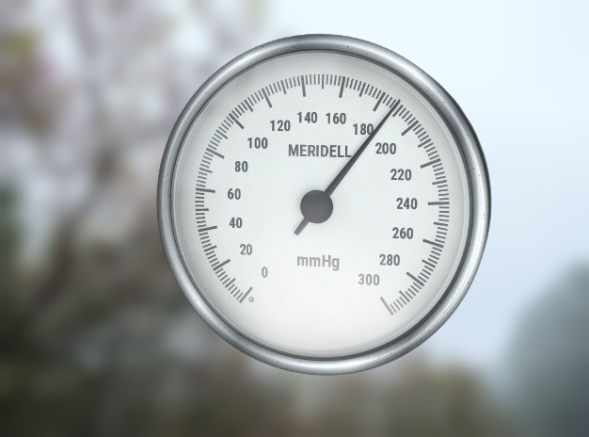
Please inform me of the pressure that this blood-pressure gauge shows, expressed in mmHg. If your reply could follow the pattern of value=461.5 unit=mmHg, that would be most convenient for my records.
value=188 unit=mmHg
